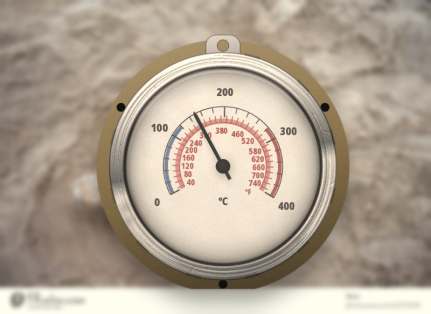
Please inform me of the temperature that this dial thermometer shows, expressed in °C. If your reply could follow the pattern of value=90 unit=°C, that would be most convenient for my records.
value=150 unit=°C
